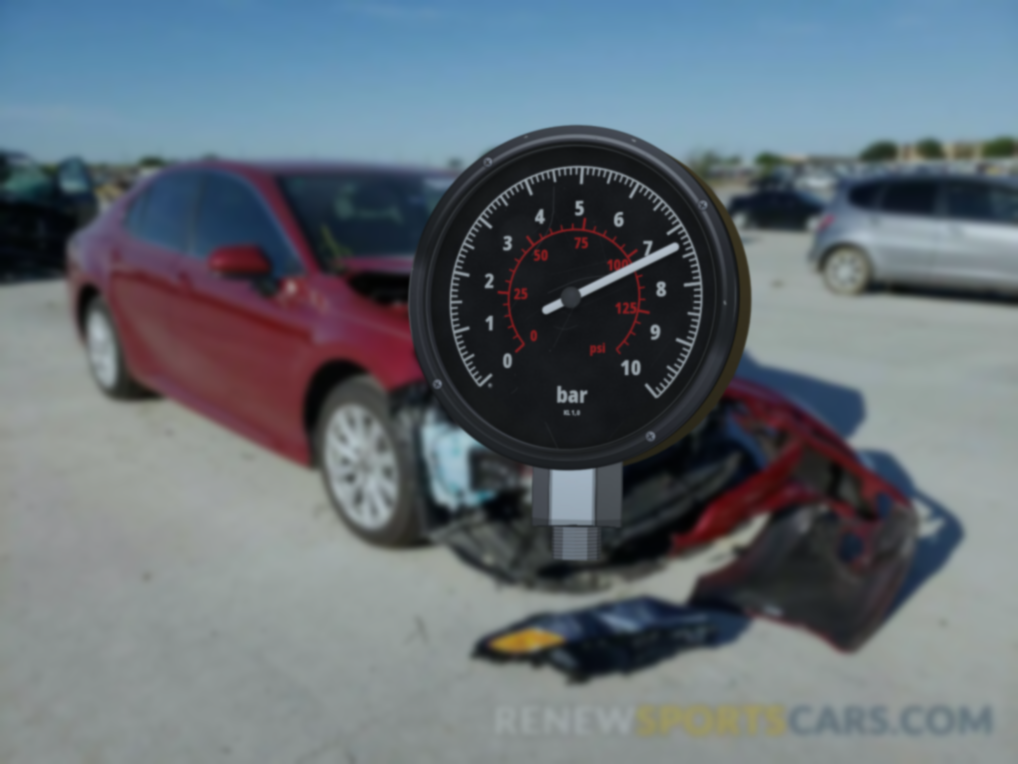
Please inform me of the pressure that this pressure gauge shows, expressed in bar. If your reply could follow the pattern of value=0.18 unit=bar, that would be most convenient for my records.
value=7.3 unit=bar
